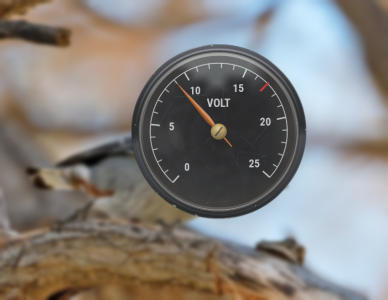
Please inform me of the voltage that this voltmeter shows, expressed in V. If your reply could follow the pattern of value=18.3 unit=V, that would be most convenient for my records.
value=9 unit=V
